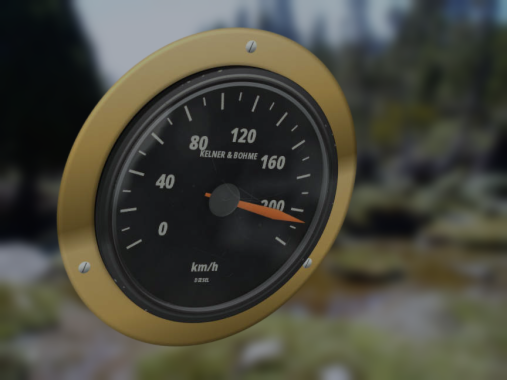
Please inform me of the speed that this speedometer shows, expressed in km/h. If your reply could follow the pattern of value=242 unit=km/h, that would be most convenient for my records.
value=205 unit=km/h
